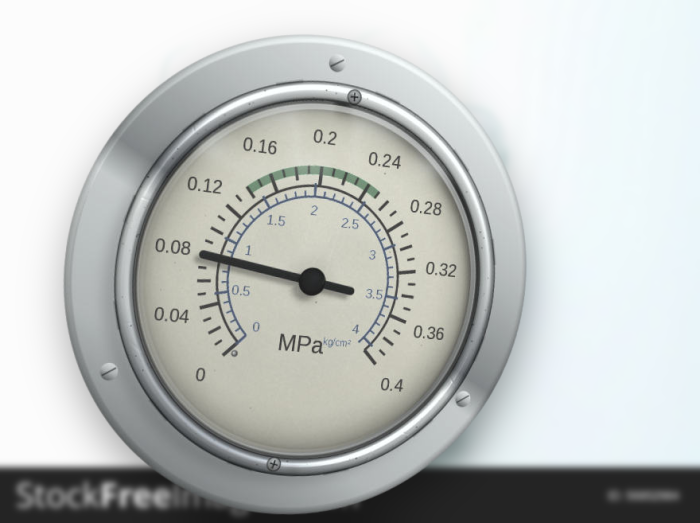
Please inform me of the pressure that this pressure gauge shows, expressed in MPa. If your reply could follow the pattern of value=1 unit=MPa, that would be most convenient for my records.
value=0.08 unit=MPa
